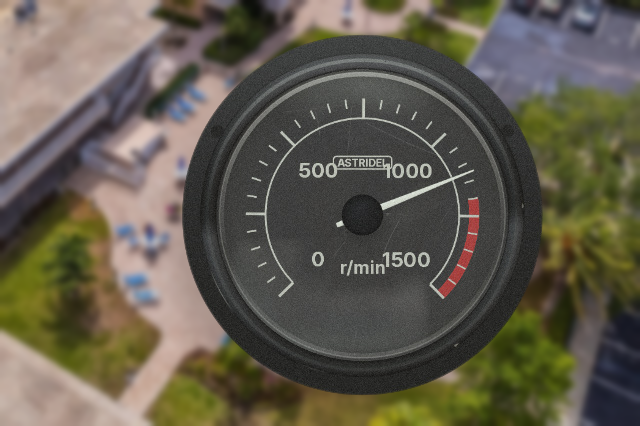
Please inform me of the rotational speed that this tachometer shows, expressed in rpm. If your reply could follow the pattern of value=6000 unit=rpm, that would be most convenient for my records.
value=1125 unit=rpm
